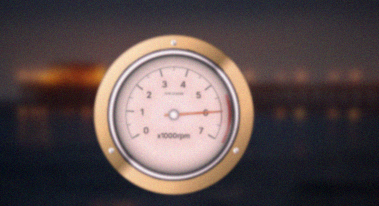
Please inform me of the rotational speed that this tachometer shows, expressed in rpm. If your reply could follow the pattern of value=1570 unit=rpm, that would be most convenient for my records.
value=6000 unit=rpm
